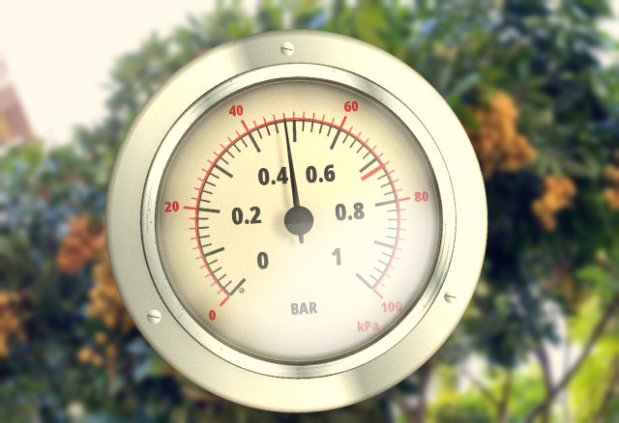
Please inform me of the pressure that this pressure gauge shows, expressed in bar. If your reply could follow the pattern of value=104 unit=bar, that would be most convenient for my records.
value=0.48 unit=bar
